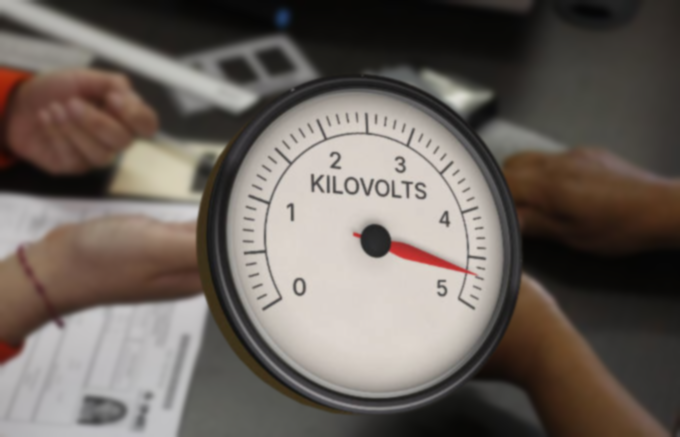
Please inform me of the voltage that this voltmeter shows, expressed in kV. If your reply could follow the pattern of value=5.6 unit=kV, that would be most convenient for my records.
value=4.7 unit=kV
